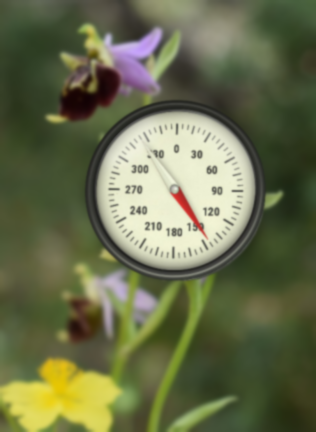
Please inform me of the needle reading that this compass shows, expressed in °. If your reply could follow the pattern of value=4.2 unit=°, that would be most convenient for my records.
value=145 unit=°
